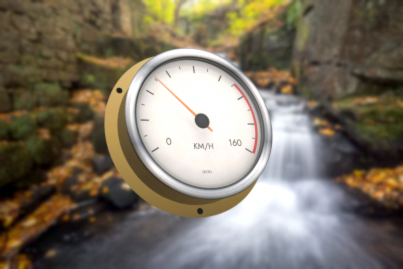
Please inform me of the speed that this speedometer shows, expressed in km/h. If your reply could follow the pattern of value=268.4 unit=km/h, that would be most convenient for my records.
value=50 unit=km/h
